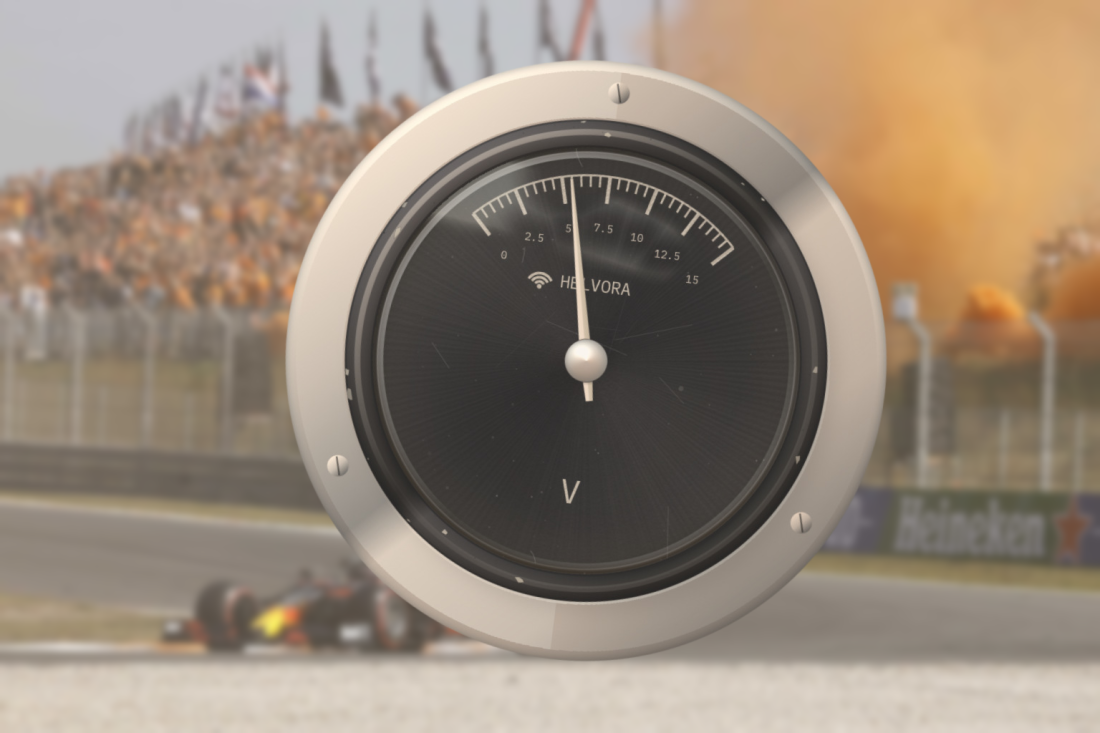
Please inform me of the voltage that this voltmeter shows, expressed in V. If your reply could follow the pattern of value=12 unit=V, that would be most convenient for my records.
value=5.5 unit=V
